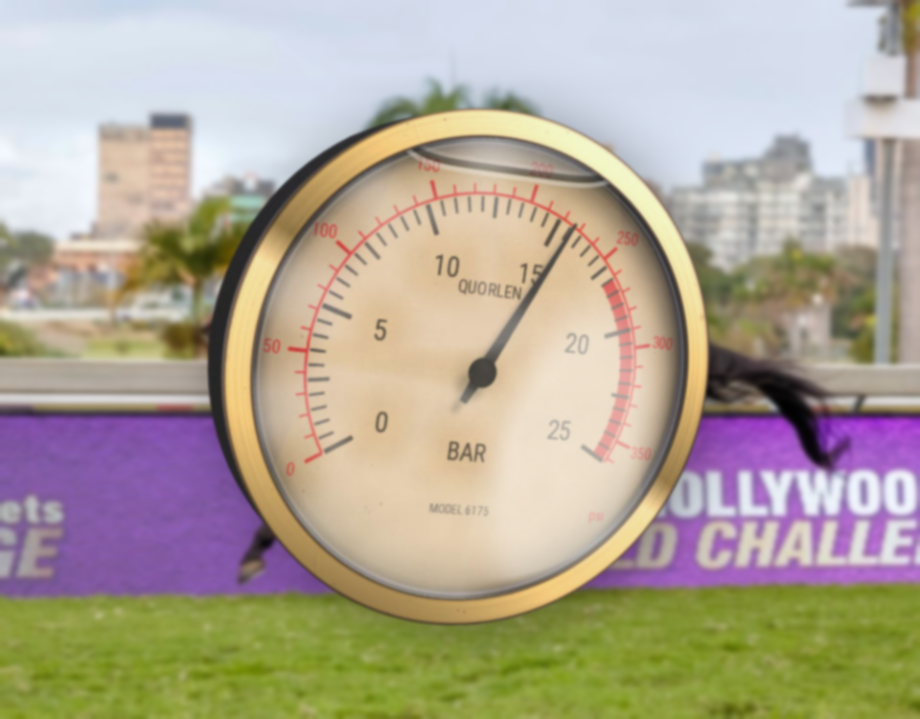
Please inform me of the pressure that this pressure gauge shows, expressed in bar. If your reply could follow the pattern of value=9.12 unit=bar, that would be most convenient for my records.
value=15.5 unit=bar
